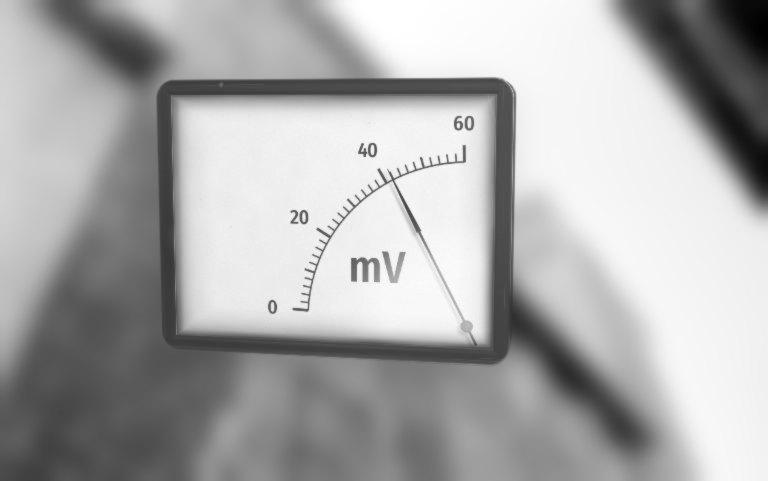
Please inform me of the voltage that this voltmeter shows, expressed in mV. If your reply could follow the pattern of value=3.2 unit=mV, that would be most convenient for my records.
value=42 unit=mV
